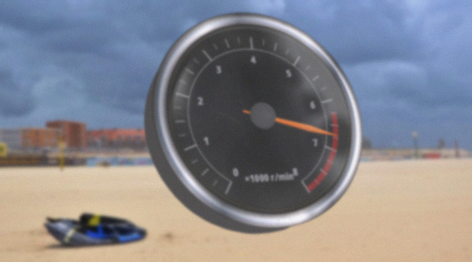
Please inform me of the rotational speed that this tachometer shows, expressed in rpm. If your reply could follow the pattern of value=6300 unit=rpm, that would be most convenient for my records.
value=6750 unit=rpm
